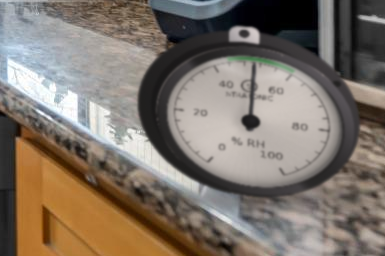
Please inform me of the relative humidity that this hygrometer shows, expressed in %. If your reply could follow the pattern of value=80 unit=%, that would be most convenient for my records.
value=50 unit=%
